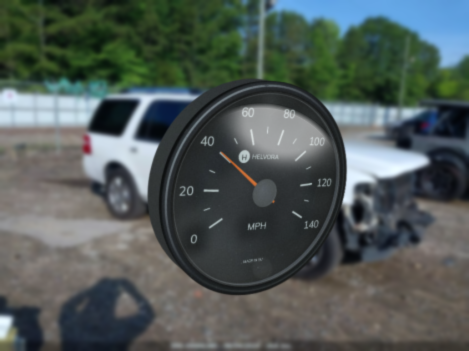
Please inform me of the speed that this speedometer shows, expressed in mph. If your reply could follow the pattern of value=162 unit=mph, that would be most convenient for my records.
value=40 unit=mph
